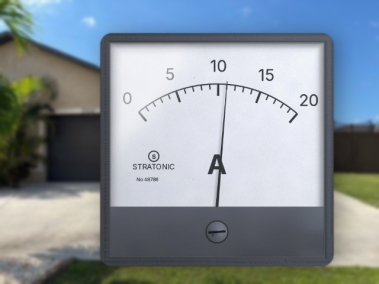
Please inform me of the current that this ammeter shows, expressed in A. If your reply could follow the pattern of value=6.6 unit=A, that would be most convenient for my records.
value=11 unit=A
